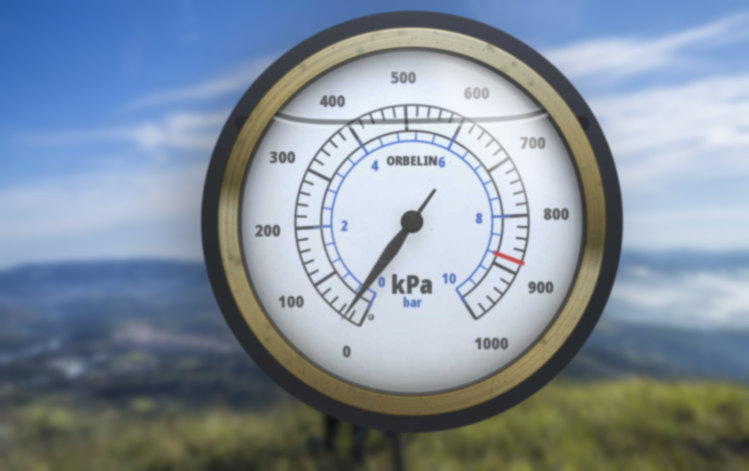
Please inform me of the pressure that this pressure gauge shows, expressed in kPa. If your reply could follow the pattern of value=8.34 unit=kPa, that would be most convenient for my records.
value=30 unit=kPa
